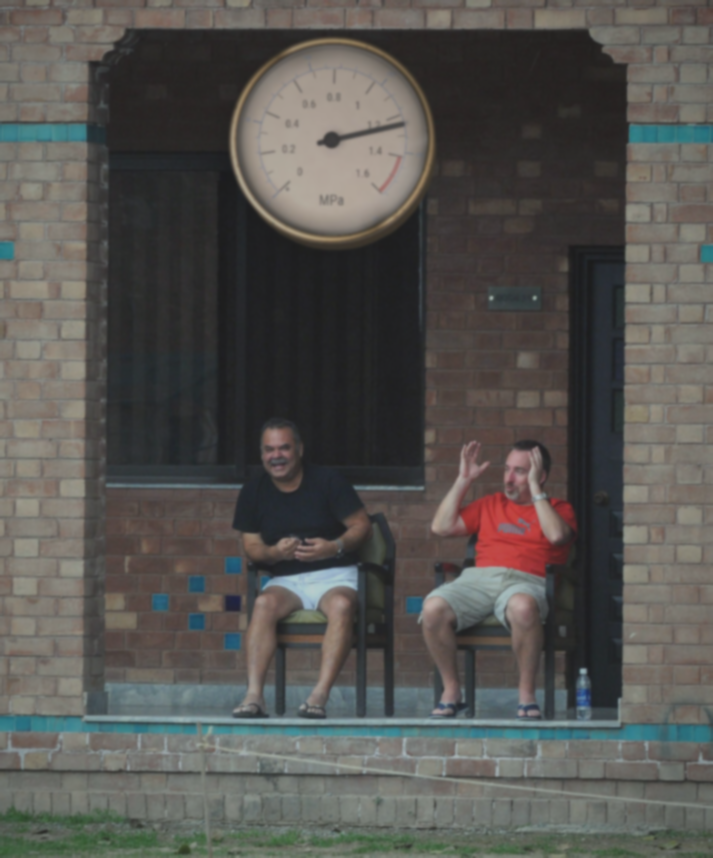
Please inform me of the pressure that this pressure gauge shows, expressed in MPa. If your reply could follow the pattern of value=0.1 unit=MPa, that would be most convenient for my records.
value=1.25 unit=MPa
